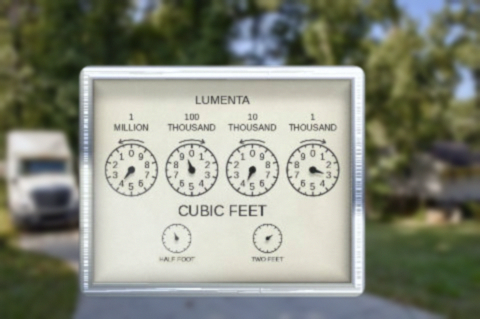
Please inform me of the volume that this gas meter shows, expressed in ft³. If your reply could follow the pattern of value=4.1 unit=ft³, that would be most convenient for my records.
value=394300 unit=ft³
